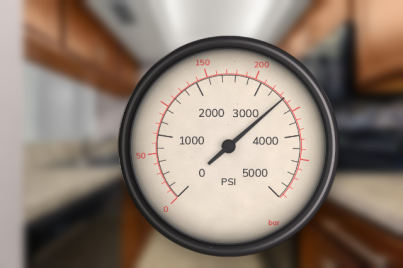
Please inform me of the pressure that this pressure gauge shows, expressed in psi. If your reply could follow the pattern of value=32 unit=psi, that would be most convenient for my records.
value=3400 unit=psi
